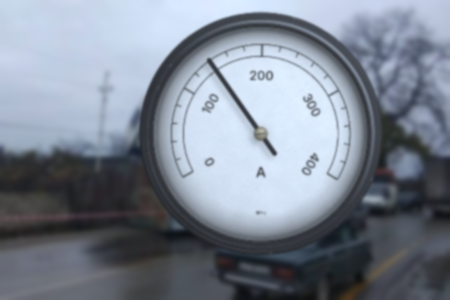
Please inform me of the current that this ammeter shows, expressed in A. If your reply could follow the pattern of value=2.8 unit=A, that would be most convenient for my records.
value=140 unit=A
